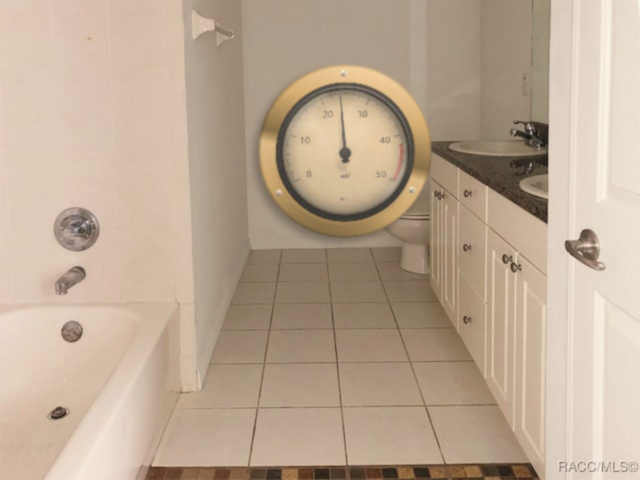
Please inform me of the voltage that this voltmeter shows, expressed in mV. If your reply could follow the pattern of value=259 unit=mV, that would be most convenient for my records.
value=24 unit=mV
